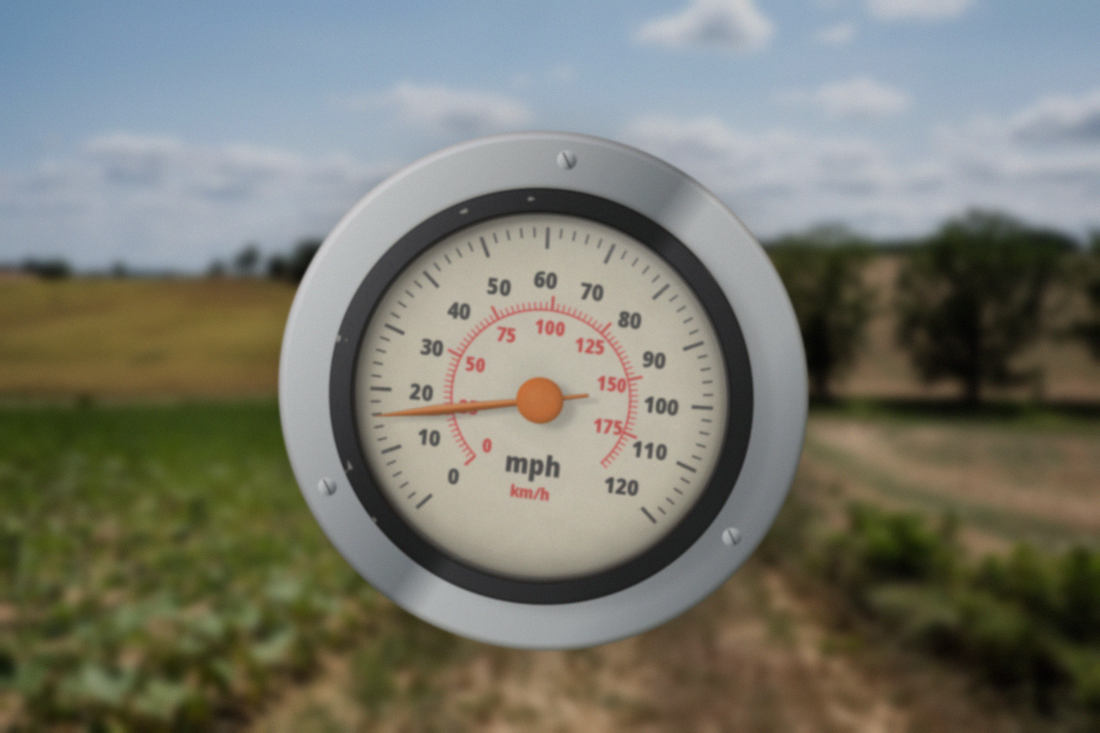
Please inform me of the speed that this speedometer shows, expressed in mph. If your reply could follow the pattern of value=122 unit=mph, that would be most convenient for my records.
value=16 unit=mph
